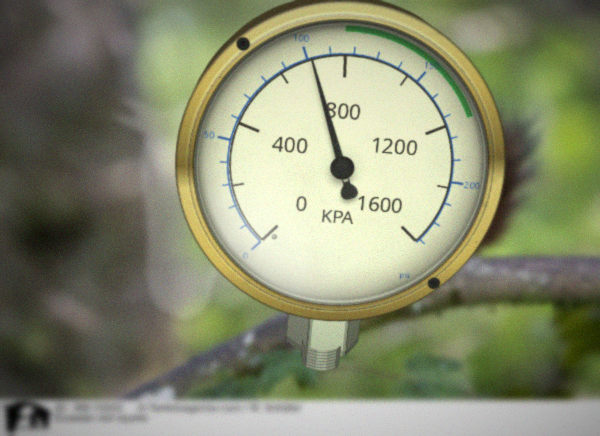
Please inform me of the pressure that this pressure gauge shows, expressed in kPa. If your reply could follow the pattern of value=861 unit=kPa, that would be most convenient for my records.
value=700 unit=kPa
